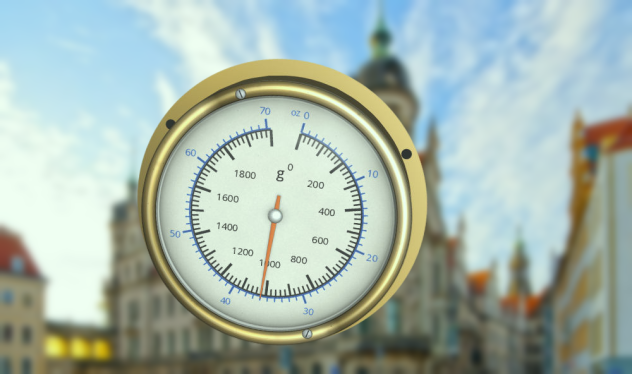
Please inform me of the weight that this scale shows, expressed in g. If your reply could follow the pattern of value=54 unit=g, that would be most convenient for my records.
value=1020 unit=g
